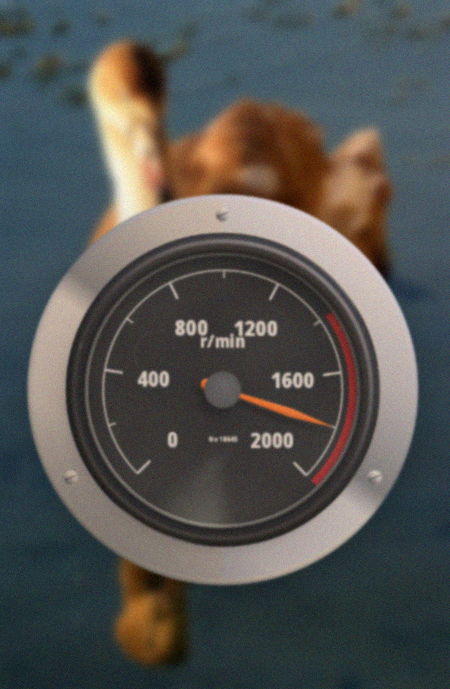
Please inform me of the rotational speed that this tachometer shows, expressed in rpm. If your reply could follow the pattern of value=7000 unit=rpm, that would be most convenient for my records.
value=1800 unit=rpm
